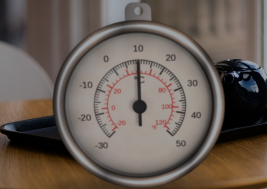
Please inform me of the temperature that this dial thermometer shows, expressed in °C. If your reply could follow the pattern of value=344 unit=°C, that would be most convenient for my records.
value=10 unit=°C
